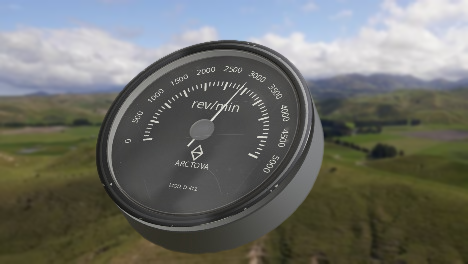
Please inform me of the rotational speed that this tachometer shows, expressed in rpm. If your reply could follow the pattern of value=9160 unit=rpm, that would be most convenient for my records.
value=3000 unit=rpm
